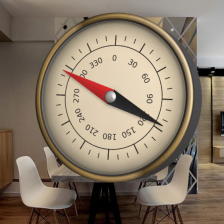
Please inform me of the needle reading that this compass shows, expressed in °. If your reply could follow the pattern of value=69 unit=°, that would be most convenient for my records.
value=295 unit=°
